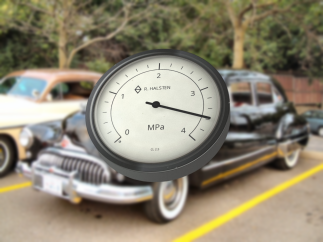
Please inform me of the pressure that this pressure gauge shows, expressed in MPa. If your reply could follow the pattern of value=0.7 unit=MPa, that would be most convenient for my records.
value=3.6 unit=MPa
